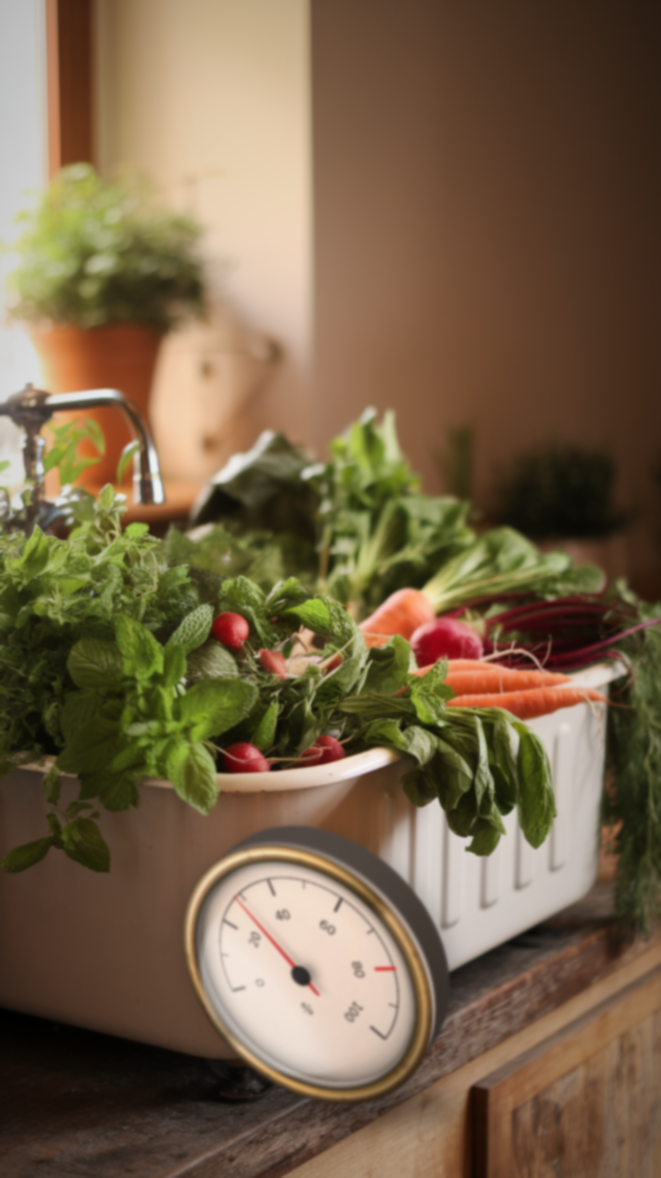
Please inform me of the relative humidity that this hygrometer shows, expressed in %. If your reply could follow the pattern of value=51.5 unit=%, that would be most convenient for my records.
value=30 unit=%
